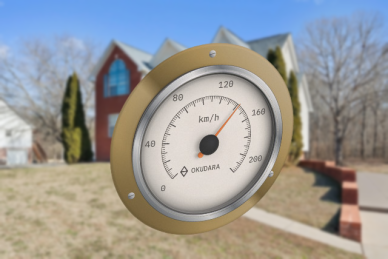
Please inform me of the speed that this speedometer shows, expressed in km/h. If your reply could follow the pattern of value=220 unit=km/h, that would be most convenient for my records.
value=140 unit=km/h
